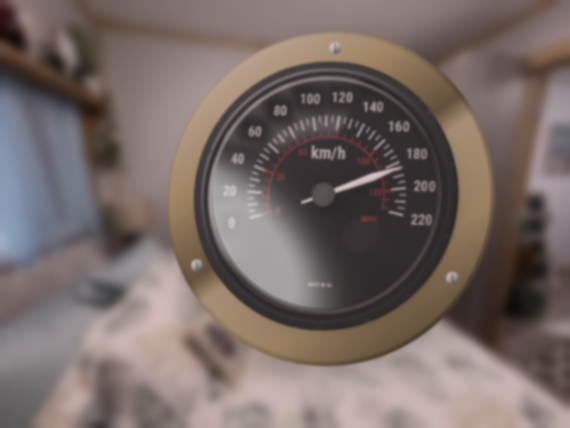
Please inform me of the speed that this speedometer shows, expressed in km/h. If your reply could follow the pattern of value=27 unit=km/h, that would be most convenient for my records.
value=185 unit=km/h
